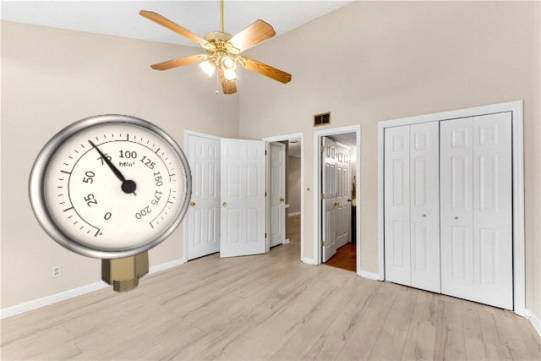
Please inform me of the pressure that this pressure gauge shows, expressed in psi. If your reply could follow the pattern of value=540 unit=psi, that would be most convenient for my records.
value=75 unit=psi
